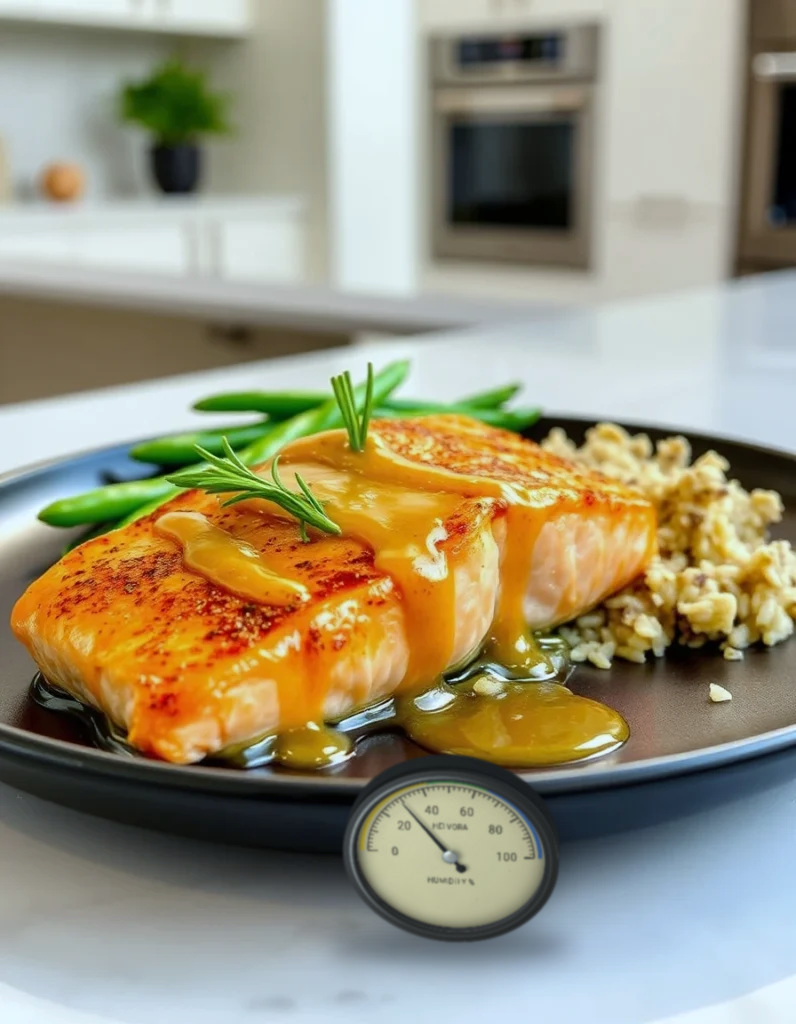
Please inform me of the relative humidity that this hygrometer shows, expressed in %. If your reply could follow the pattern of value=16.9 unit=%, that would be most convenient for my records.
value=30 unit=%
